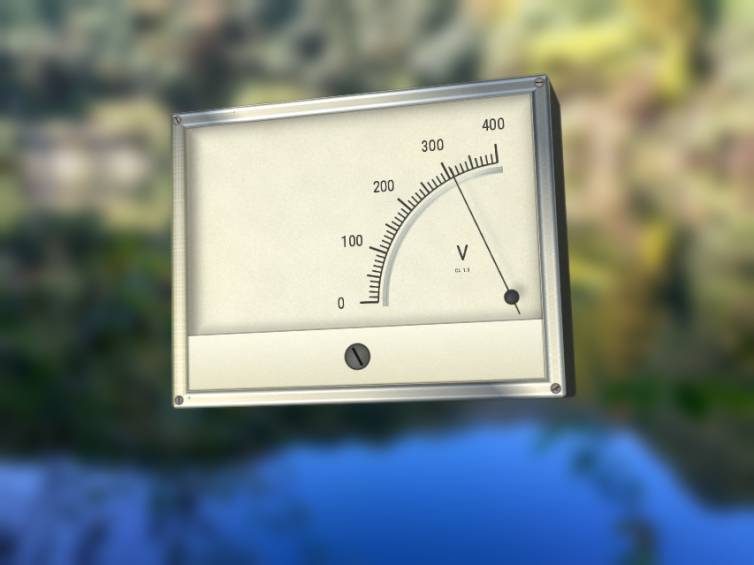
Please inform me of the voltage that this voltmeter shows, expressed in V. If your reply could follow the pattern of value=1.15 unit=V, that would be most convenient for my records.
value=310 unit=V
